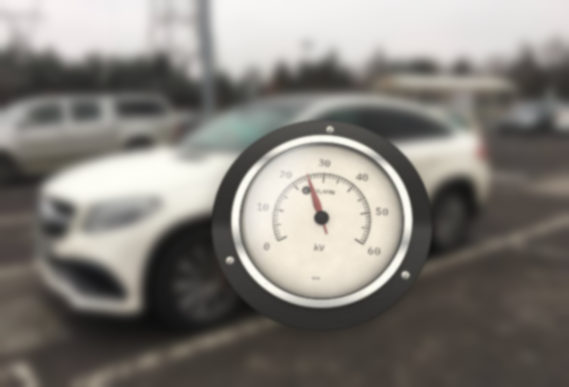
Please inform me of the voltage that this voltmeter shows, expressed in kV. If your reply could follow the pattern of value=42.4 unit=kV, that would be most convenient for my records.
value=25 unit=kV
